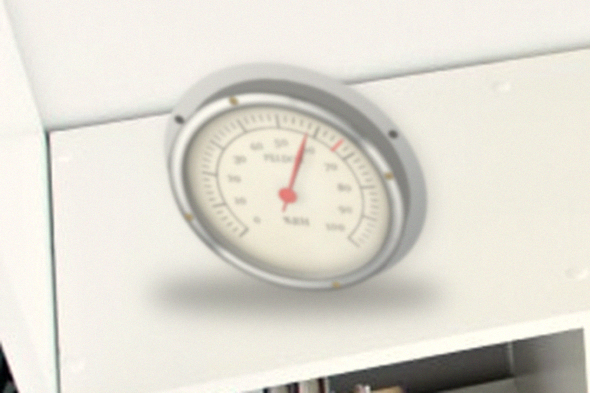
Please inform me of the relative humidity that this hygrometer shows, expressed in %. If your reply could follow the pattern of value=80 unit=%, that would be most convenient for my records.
value=58 unit=%
